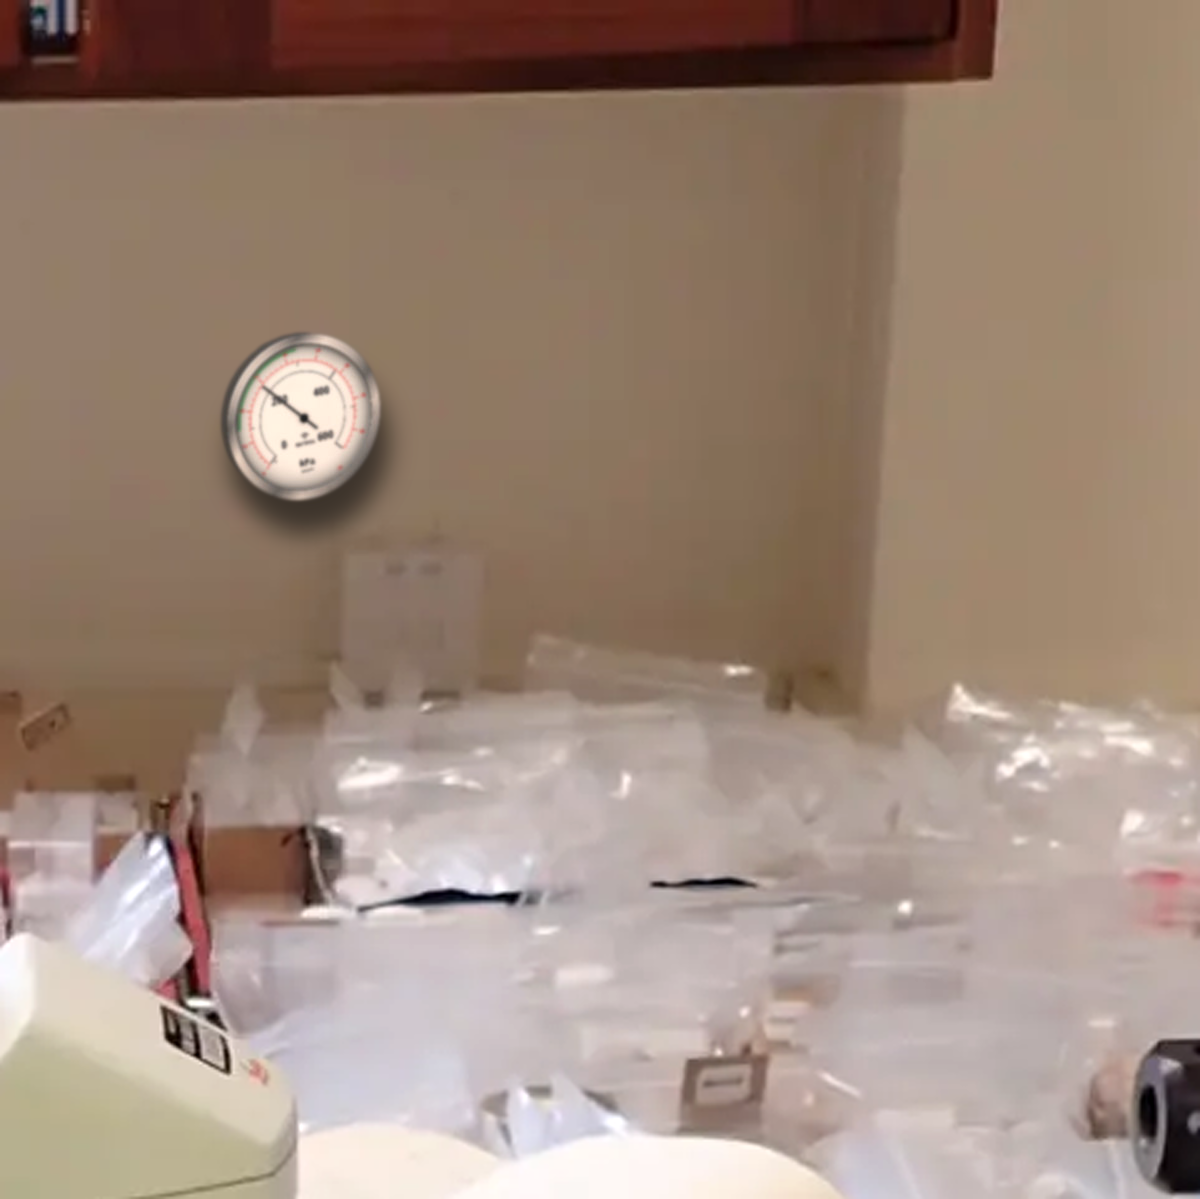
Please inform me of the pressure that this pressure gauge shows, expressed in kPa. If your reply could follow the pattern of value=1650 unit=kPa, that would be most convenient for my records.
value=200 unit=kPa
